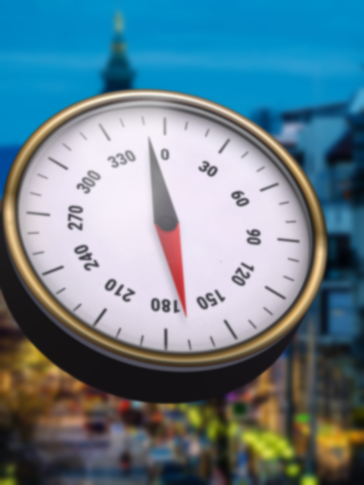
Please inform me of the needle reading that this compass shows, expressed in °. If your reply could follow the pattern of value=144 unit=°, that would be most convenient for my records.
value=170 unit=°
